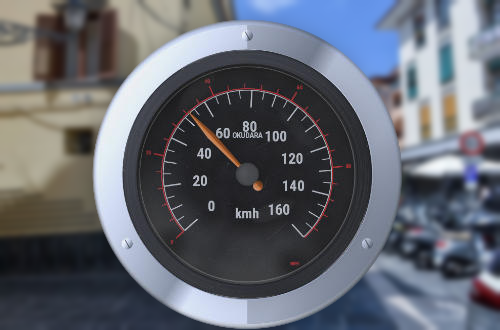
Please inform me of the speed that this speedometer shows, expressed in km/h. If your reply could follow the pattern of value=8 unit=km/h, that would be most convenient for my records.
value=52.5 unit=km/h
